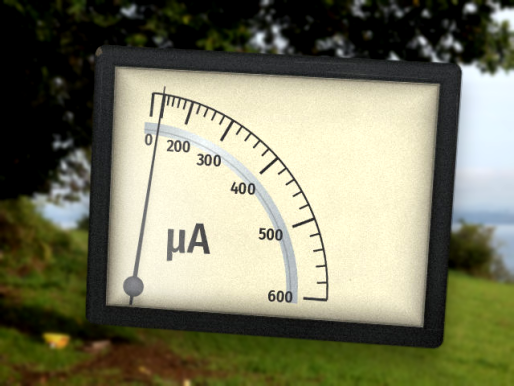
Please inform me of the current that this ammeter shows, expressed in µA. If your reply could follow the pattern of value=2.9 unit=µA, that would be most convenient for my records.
value=100 unit=µA
